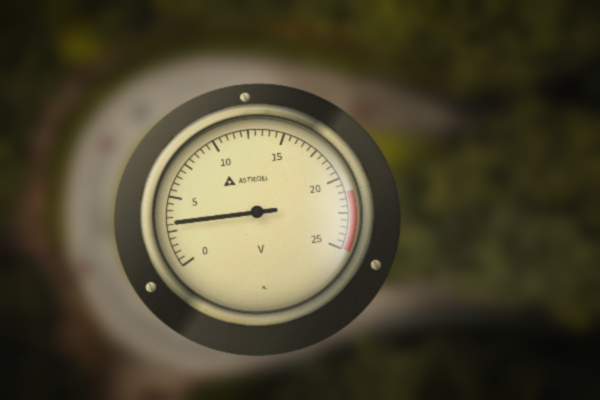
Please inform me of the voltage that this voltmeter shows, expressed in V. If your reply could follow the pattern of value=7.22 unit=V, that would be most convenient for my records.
value=3 unit=V
